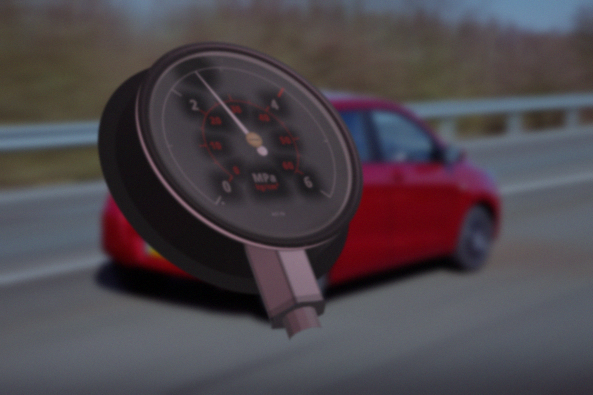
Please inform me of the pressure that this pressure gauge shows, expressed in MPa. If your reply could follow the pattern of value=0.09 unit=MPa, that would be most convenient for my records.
value=2.5 unit=MPa
